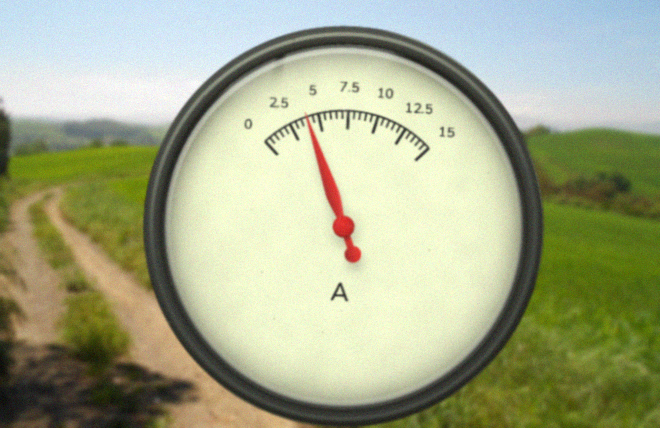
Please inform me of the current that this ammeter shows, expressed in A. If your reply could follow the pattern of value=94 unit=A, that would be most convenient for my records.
value=4 unit=A
